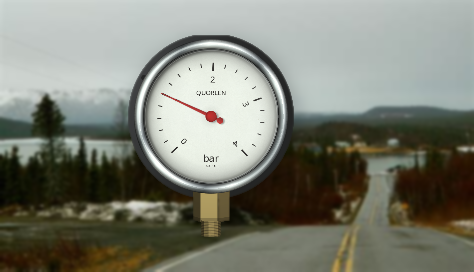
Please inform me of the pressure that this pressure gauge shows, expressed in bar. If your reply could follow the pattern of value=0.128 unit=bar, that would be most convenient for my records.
value=1 unit=bar
